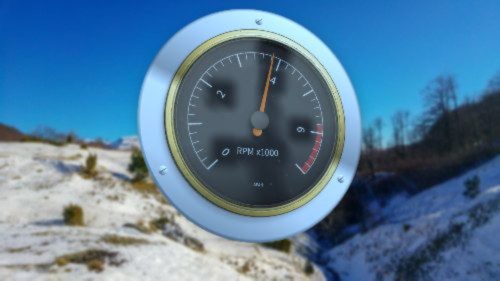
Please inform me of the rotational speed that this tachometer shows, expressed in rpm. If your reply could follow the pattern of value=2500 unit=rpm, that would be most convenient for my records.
value=3800 unit=rpm
